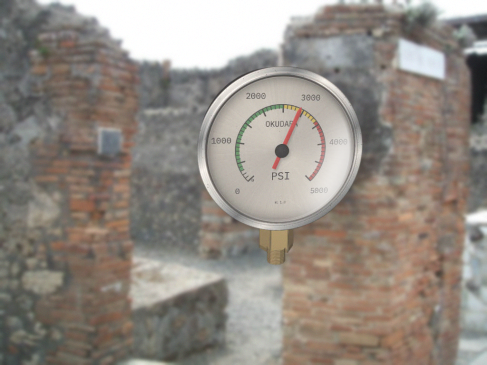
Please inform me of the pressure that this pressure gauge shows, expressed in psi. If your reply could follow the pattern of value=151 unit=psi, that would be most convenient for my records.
value=2900 unit=psi
